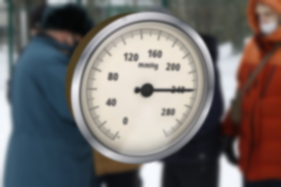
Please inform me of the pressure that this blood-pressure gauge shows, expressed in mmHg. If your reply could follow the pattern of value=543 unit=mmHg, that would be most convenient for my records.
value=240 unit=mmHg
